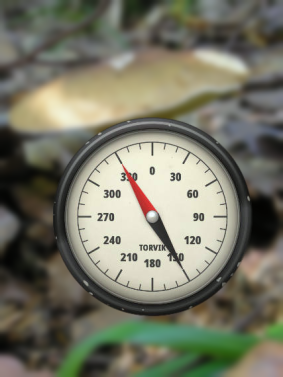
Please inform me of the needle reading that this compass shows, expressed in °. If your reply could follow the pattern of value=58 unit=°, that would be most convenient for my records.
value=330 unit=°
